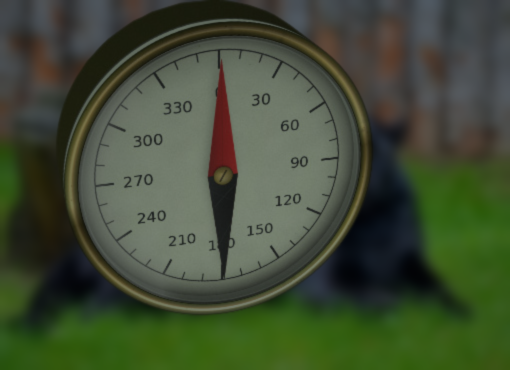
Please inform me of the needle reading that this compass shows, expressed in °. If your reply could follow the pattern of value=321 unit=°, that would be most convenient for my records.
value=0 unit=°
